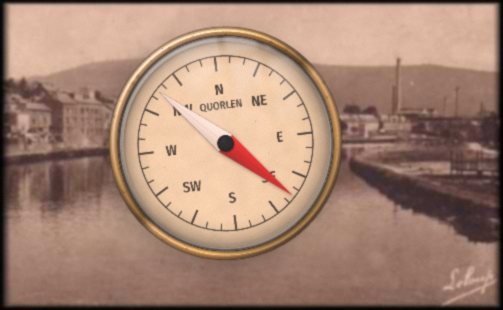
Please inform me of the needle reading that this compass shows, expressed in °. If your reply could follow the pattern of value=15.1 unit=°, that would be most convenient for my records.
value=135 unit=°
